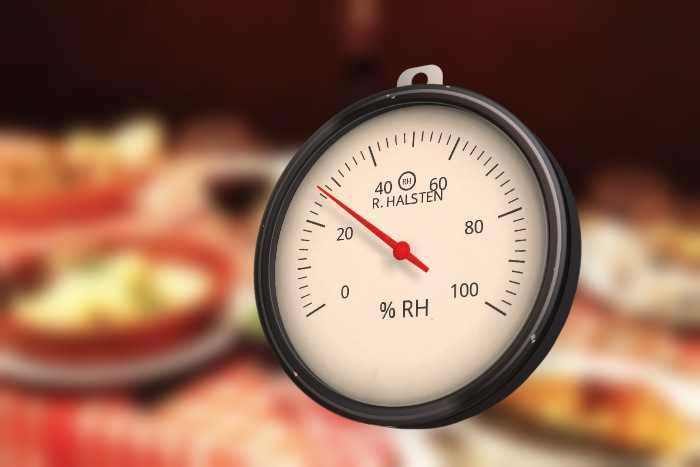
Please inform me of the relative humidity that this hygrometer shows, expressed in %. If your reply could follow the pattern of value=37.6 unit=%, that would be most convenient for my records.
value=27 unit=%
